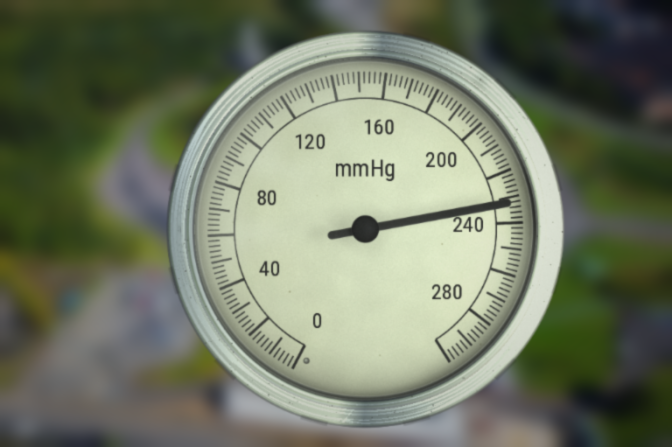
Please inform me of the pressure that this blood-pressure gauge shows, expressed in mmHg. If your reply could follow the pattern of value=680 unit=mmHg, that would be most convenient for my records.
value=232 unit=mmHg
